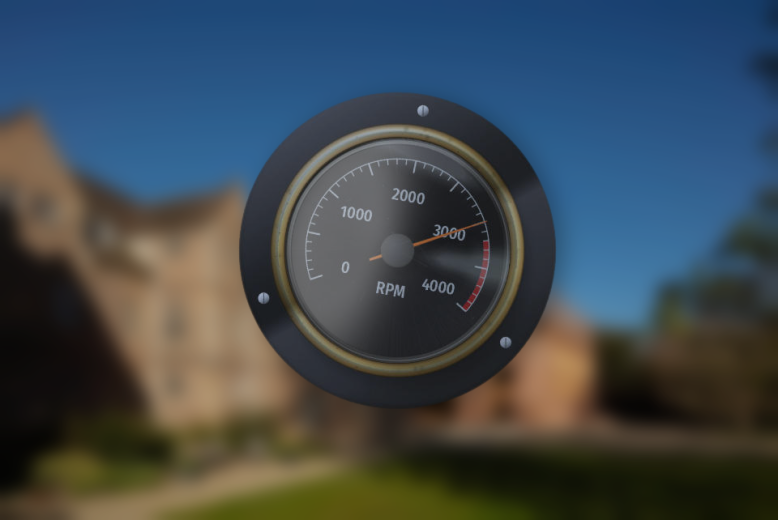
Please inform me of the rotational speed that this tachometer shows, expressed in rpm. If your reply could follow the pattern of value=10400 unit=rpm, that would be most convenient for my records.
value=3000 unit=rpm
